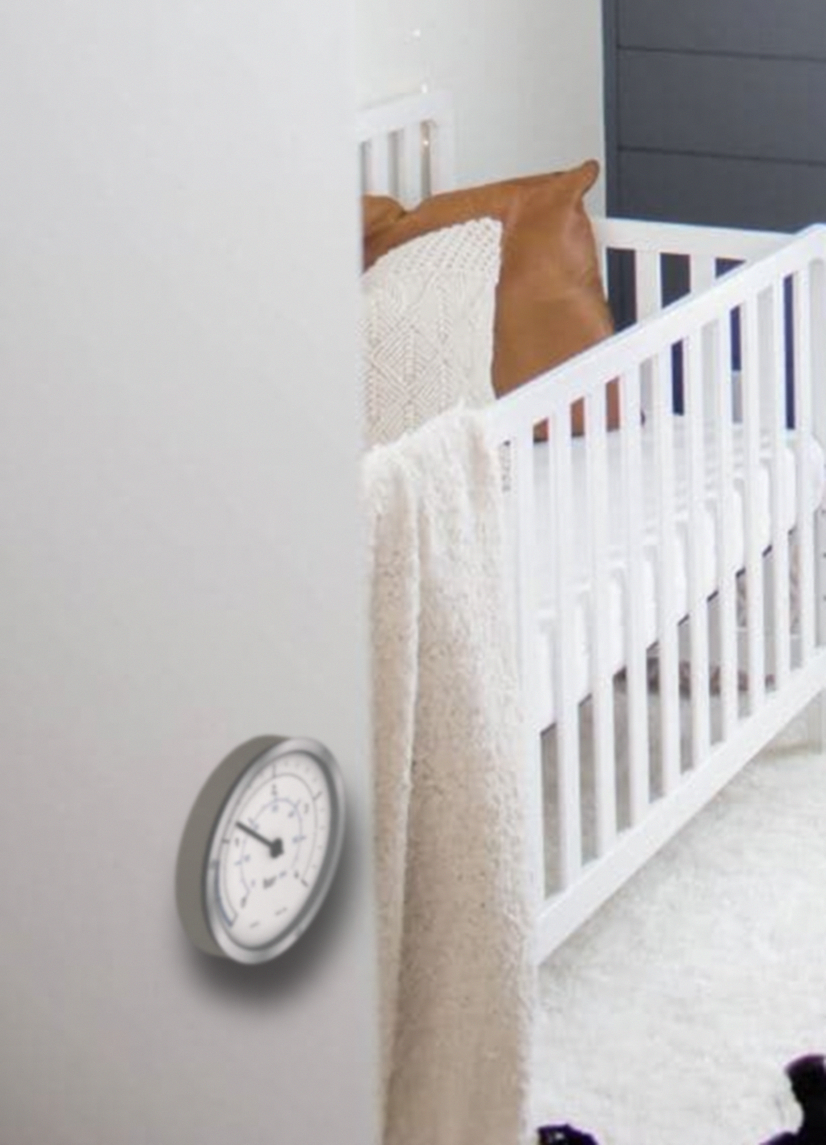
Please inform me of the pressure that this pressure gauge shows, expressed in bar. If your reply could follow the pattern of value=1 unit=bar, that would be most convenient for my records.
value=1.2 unit=bar
